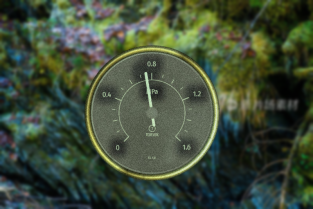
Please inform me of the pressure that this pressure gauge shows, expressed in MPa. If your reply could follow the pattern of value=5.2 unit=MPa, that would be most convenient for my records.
value=0.75 unit=MPa
